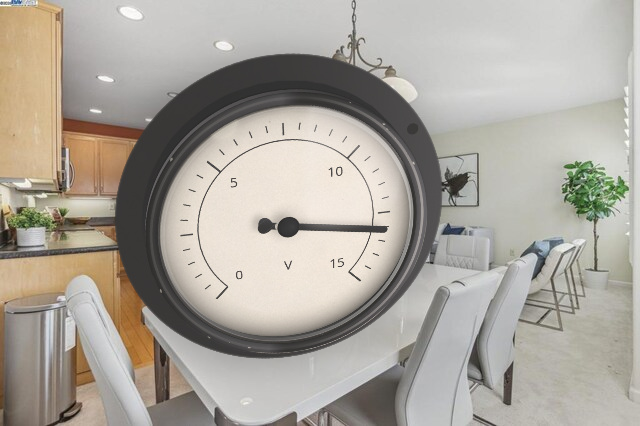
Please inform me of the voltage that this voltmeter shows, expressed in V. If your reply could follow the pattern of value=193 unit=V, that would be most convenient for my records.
value=13 unit=V
